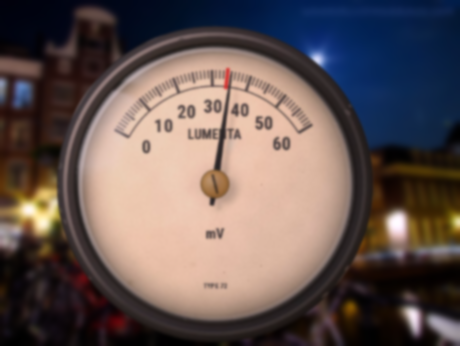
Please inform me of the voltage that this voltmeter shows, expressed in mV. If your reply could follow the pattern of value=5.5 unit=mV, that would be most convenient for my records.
value=35 unit=mV
